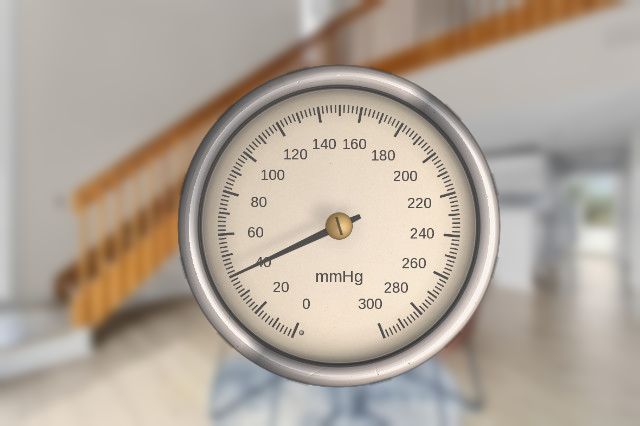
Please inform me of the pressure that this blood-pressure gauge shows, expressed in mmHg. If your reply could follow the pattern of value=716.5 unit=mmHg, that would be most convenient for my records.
value=40 unit=mmHg
